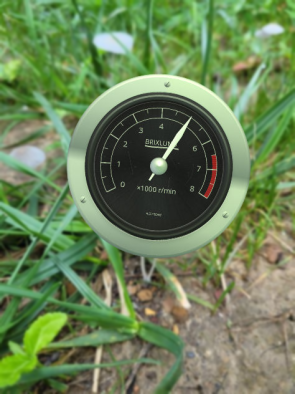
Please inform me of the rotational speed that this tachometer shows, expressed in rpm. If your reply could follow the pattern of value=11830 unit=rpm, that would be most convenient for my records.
value=5000 unit=rpm
